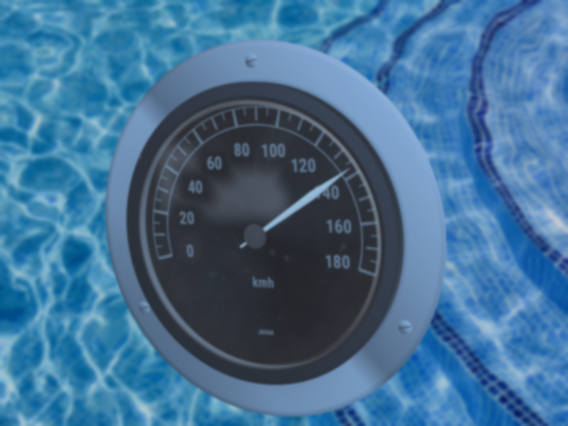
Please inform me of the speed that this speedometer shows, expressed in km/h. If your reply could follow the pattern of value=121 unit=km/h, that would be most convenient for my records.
value=137.5 unit=km/h
